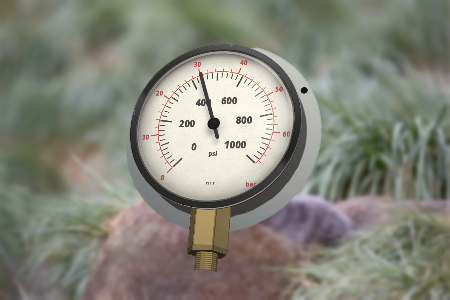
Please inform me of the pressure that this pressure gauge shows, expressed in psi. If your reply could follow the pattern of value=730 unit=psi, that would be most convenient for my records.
value=440 unit=psi
